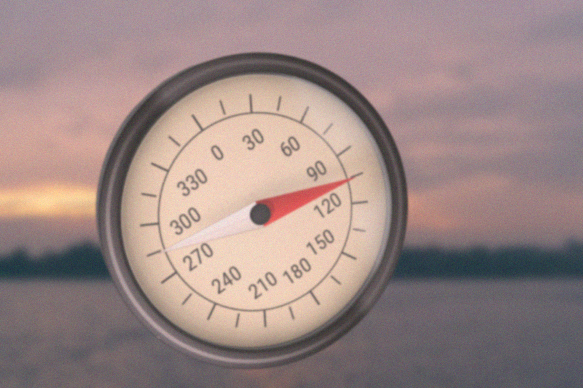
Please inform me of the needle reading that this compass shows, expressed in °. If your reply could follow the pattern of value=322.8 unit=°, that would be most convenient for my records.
value=105 unit=°
